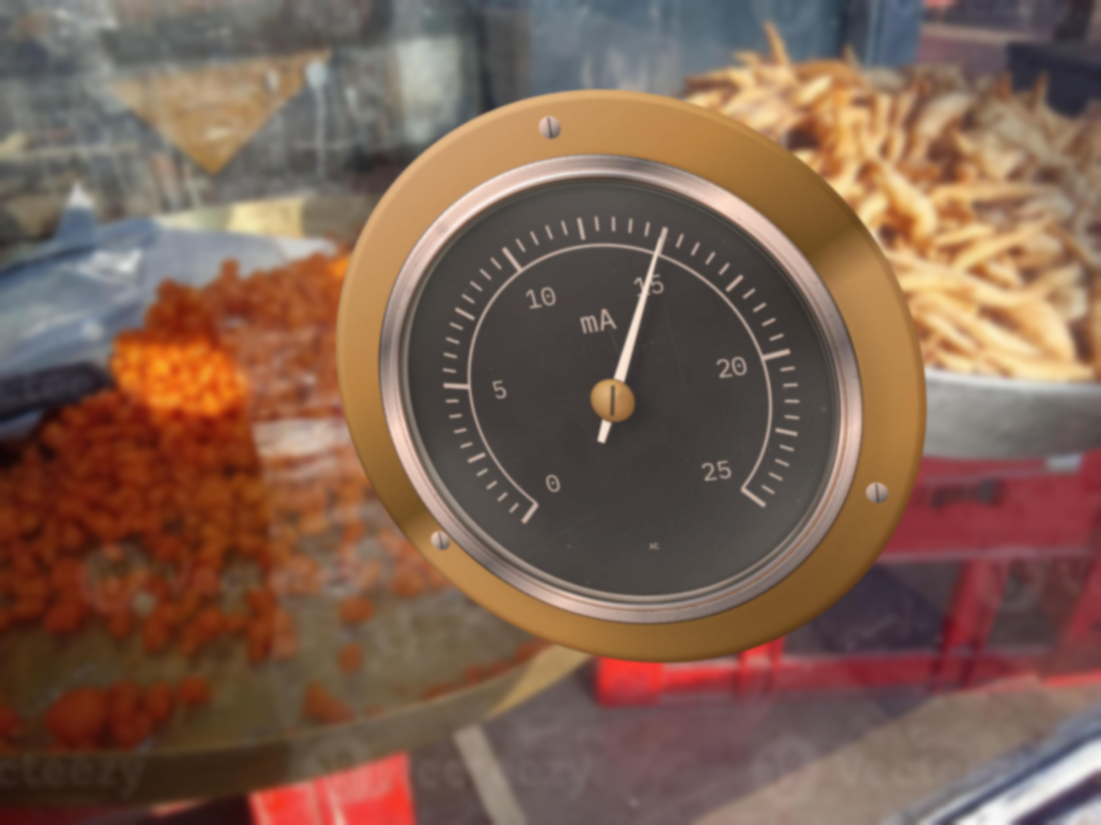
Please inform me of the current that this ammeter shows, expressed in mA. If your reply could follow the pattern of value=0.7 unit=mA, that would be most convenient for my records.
value=15 unit=mA
